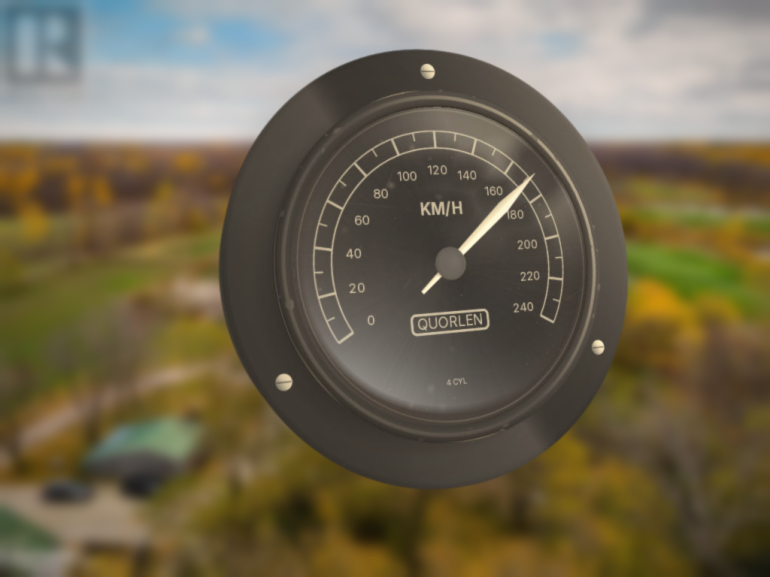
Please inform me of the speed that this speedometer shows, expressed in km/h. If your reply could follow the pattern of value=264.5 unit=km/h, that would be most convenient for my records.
value=170 unit=km/h
